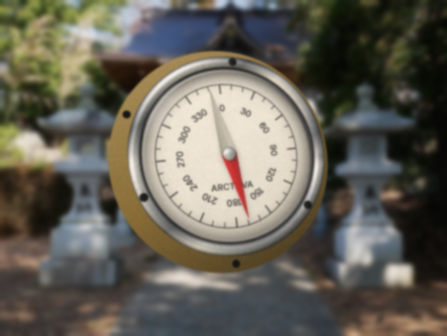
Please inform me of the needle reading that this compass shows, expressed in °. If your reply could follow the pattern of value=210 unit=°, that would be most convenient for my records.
value=170 unit=°
